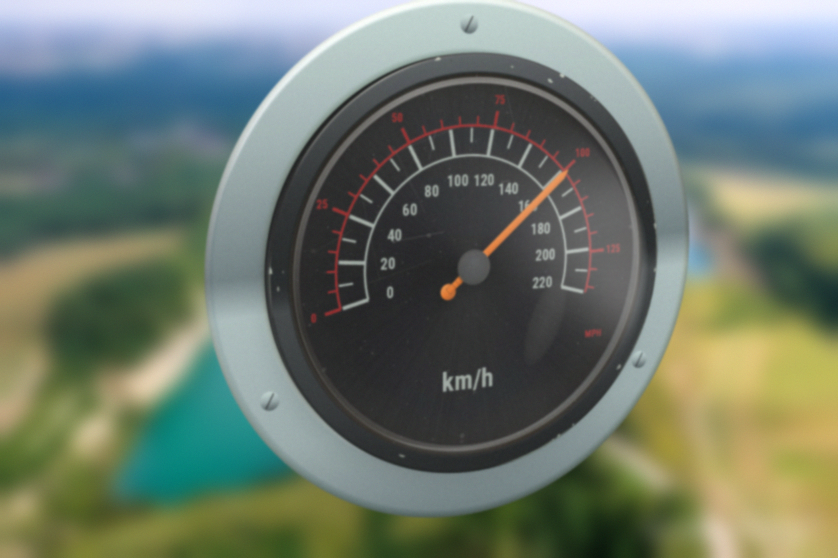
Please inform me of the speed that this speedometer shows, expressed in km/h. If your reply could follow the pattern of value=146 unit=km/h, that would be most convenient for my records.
value=160 unit=km/h
